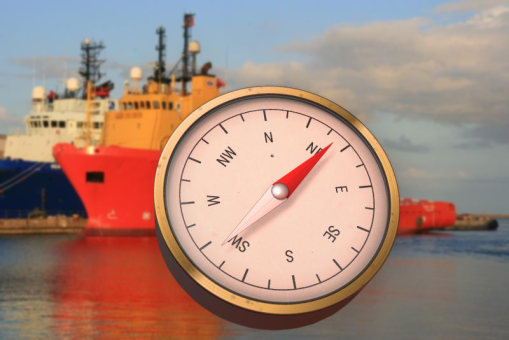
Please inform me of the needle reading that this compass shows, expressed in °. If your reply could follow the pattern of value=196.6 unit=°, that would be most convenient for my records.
value=52.5 unit=°
